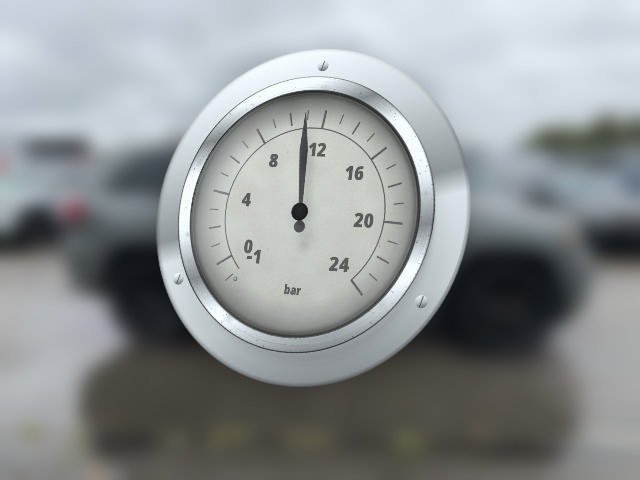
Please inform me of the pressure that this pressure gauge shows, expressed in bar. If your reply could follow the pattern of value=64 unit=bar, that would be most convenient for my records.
value=11 unit=bar
